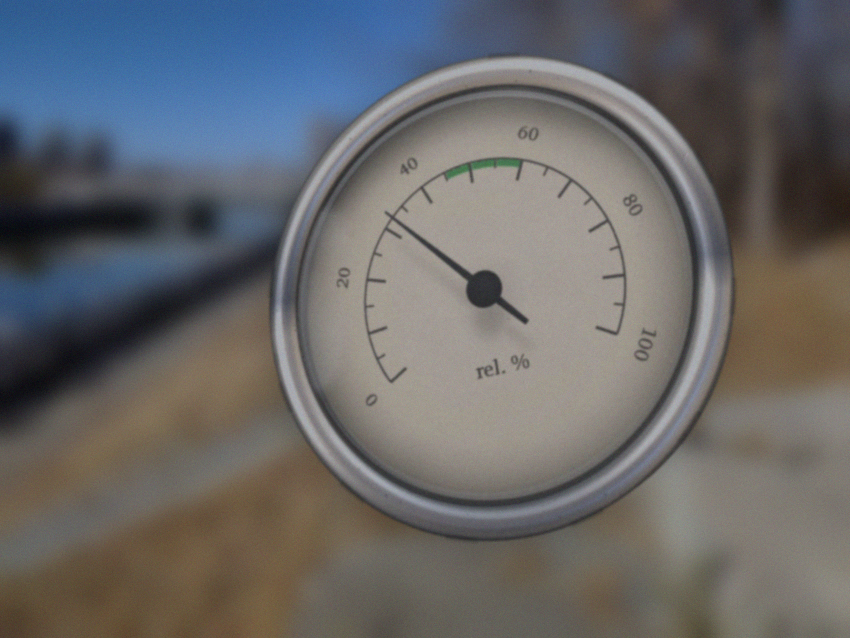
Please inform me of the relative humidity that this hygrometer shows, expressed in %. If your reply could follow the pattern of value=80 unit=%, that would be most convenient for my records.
value=32.5 unit=%
